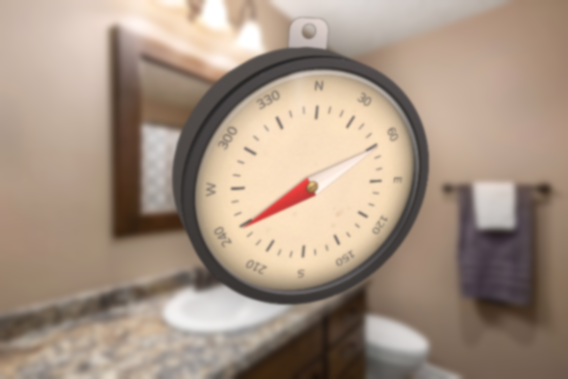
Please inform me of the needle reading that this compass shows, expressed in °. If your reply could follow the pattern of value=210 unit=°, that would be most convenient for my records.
value=240 unit=°
